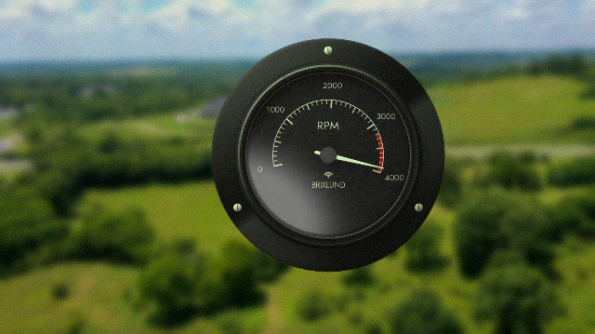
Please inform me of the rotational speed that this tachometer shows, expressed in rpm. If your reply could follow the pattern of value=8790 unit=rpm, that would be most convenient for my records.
value=3900 unit=rpm
